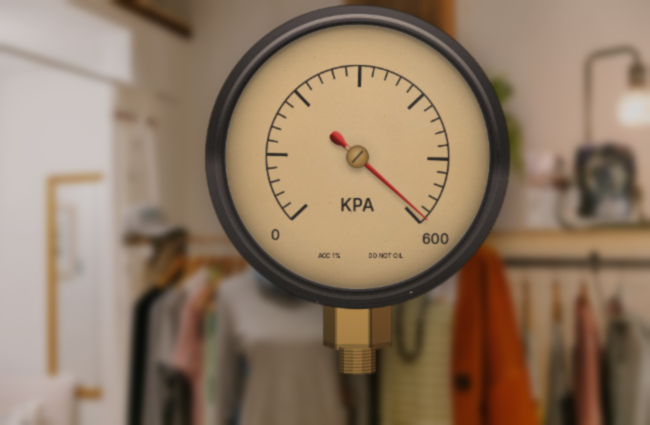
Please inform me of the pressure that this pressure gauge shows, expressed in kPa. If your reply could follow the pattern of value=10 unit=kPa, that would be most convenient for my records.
value=590 unit=kPa
